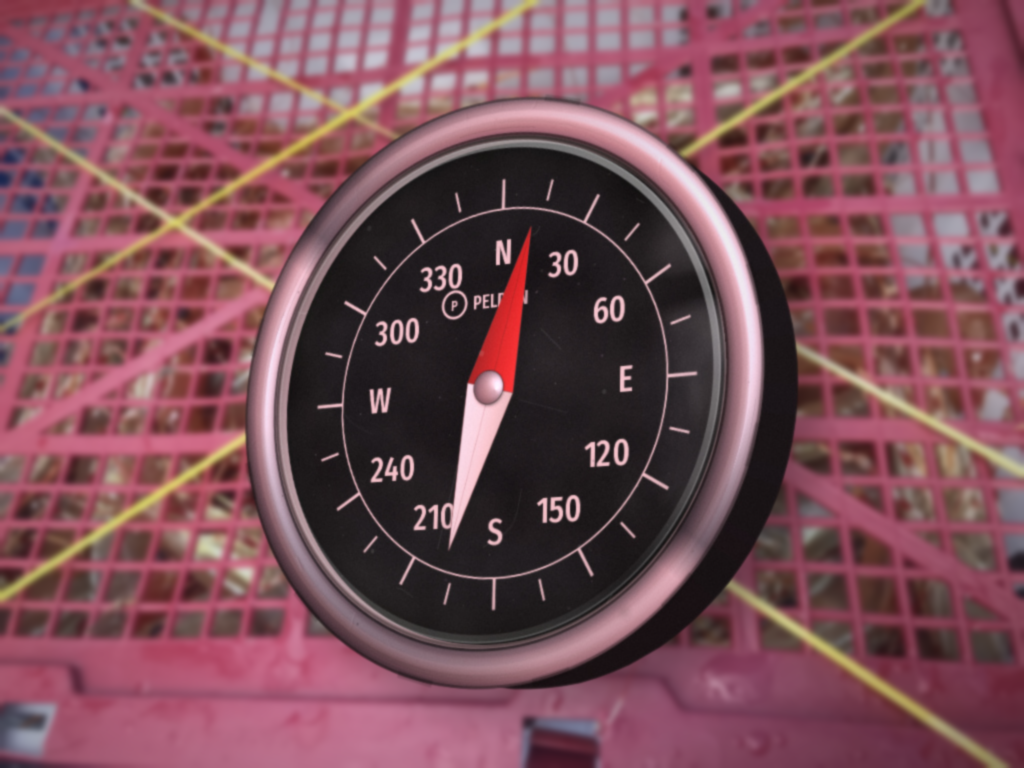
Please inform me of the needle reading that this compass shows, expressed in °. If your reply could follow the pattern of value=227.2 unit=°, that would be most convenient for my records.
value=15 unit=°
